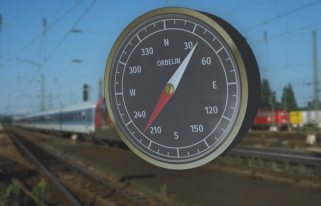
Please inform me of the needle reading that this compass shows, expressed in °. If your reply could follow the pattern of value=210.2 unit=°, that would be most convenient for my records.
value=220 unit=°
